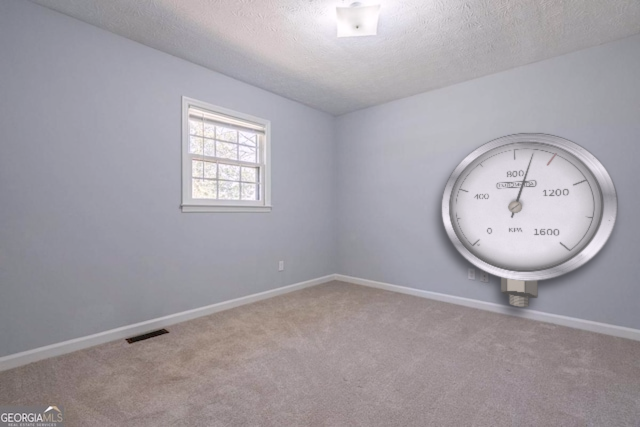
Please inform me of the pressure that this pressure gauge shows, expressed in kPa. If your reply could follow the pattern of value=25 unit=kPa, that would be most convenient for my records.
value=900 unit=kPa
